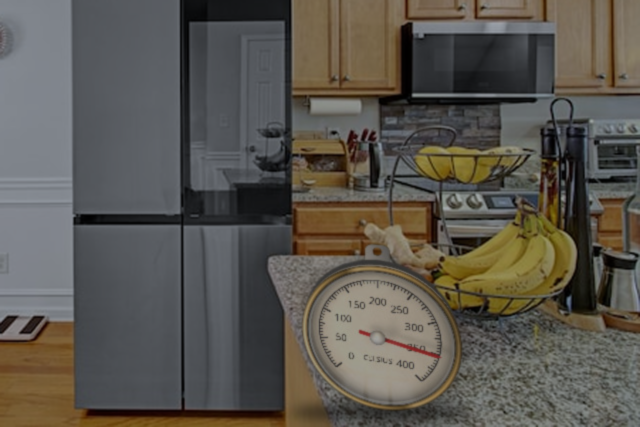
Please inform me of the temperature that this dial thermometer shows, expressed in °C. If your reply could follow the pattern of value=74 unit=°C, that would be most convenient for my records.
value=350 unit=°C
